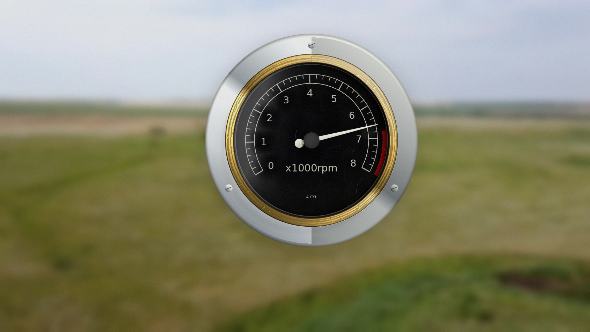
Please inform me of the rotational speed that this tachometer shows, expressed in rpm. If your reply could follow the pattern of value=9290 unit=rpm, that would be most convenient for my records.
value=6600 unit=rpm
